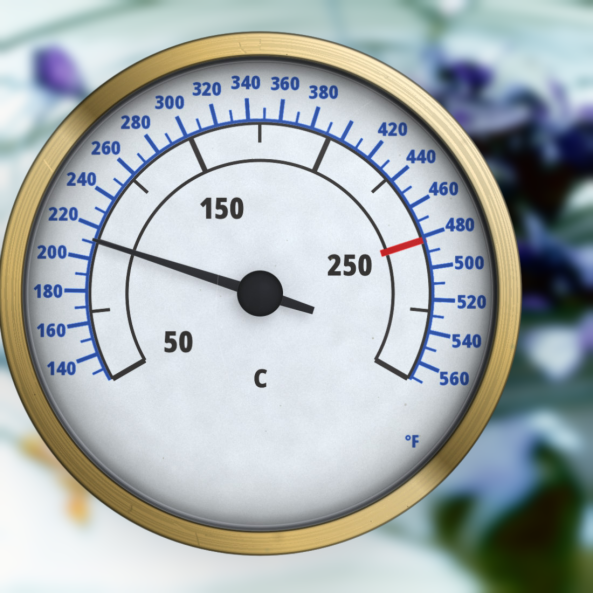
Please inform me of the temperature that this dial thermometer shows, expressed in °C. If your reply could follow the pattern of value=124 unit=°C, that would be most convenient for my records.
value=100 unit=°C
